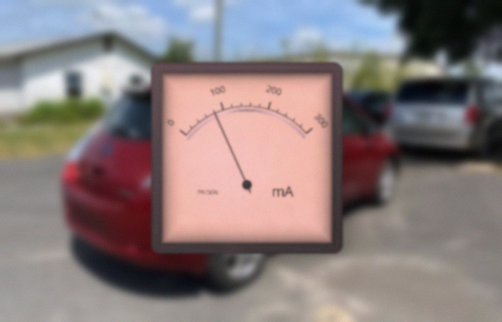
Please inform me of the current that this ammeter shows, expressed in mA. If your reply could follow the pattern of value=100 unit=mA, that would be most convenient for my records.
value=80 unit=mA
